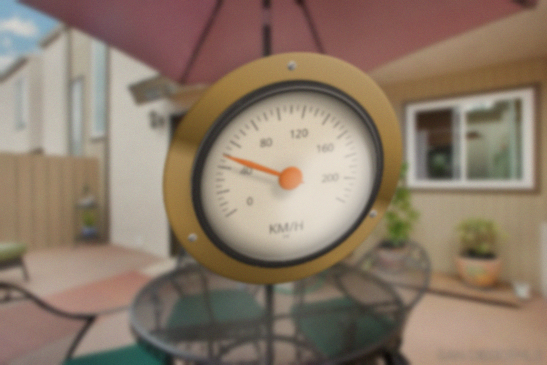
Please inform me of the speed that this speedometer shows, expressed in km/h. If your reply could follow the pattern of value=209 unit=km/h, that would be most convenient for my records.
value=50 unit=km/h
